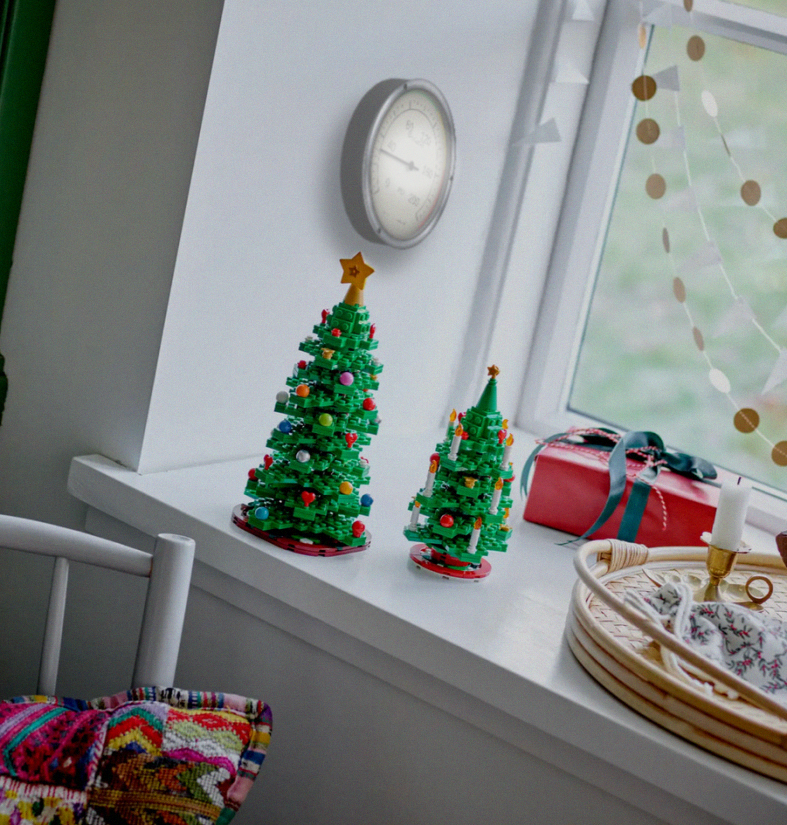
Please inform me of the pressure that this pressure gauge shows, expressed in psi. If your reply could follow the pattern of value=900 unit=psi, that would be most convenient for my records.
value=30 unit=psi
